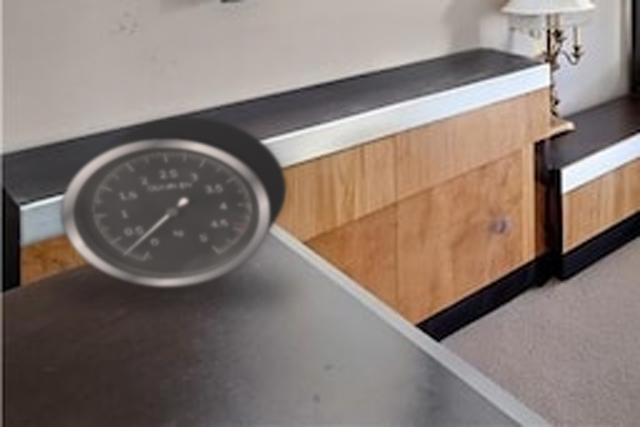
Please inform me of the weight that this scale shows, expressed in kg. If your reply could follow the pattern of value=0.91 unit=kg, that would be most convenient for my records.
value=0.25 unit=kg
